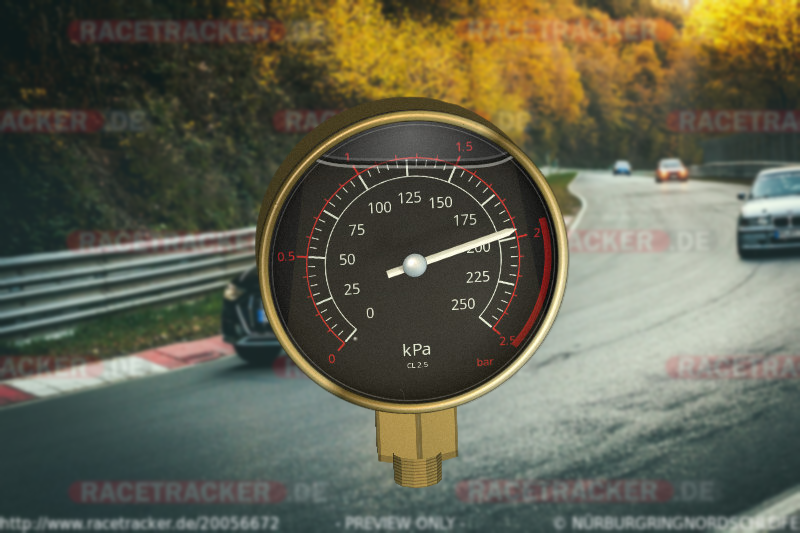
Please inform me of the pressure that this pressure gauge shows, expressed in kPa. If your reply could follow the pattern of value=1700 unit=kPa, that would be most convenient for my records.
value=195 unit=kPa
